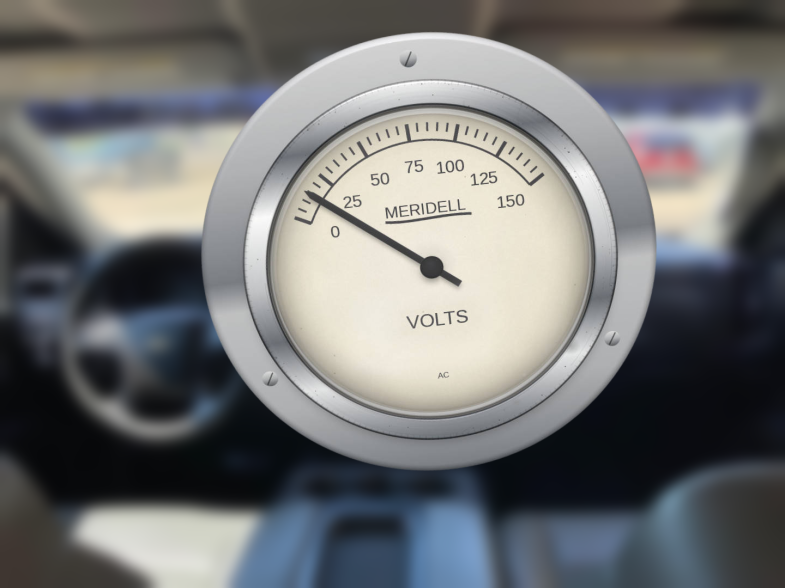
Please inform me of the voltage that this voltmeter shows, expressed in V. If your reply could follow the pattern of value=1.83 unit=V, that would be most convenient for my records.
value=15 unit=V
